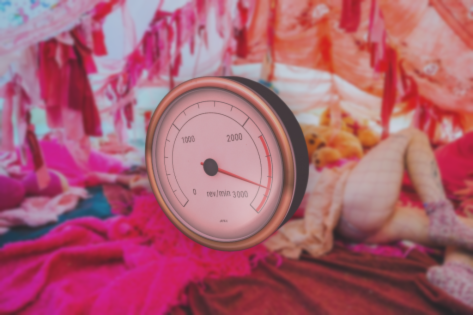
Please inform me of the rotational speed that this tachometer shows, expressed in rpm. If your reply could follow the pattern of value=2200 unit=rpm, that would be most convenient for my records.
value=2700 unit=rpm
